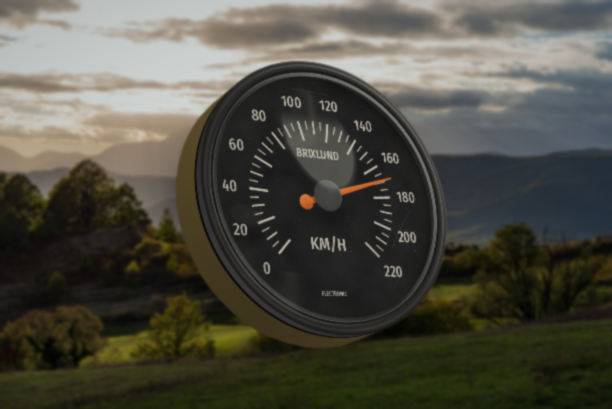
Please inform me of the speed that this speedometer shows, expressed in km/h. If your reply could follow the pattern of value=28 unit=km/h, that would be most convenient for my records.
value=170 unit=km/h
